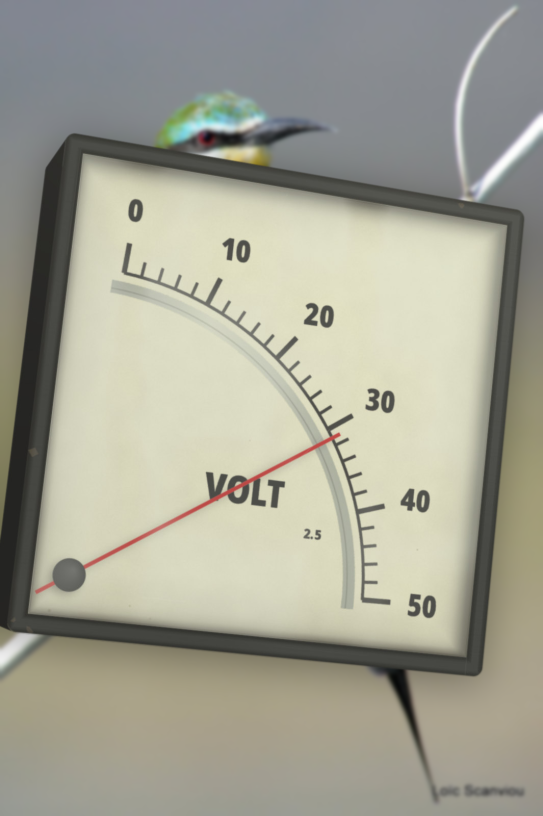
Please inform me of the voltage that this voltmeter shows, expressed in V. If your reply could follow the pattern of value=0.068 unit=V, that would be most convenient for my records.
value=31 unit=V
